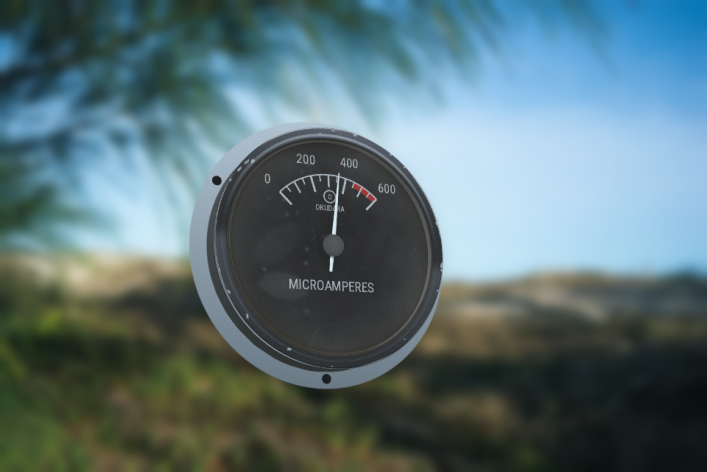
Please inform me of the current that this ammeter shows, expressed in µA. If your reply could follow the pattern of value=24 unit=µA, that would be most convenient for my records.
value=350 unit=µA
